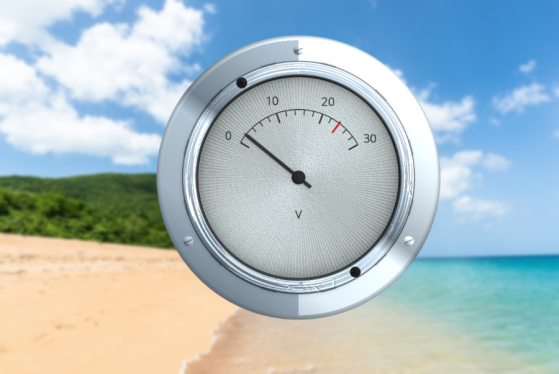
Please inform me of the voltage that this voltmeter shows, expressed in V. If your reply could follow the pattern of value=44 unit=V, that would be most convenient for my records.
value=2 unit=V
